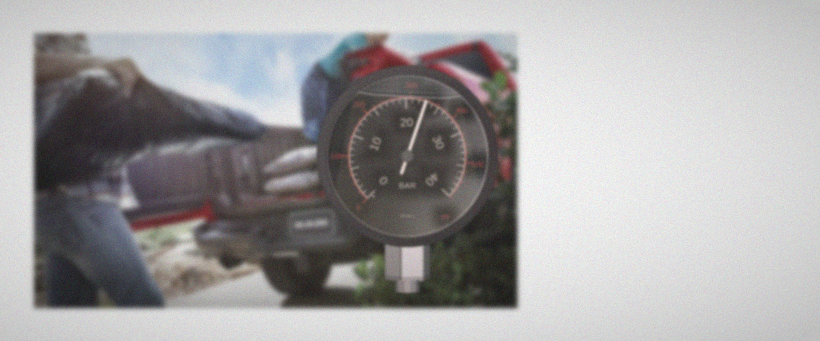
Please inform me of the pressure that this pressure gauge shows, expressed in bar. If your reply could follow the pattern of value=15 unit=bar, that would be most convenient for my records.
value=23 unit=bar
